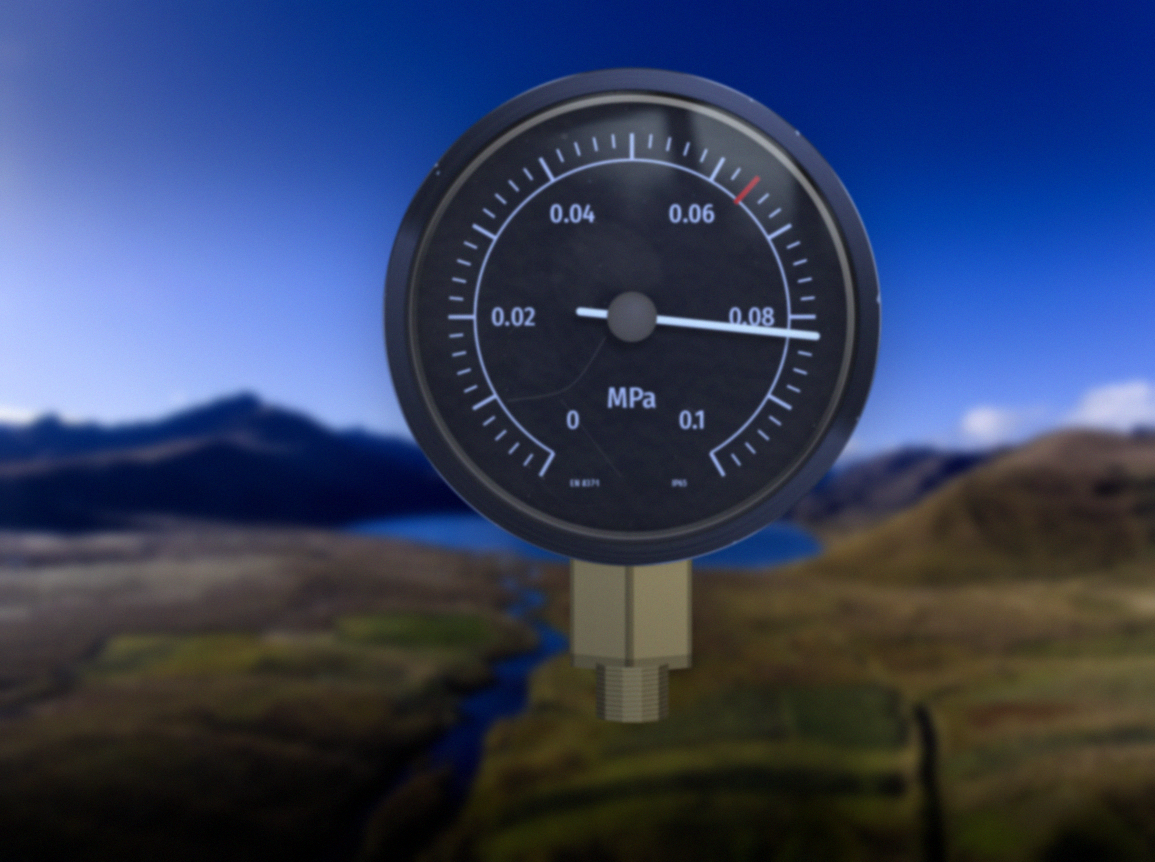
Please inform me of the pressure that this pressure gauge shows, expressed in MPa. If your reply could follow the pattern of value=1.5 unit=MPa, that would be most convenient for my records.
value=0.082 unit=MPa
